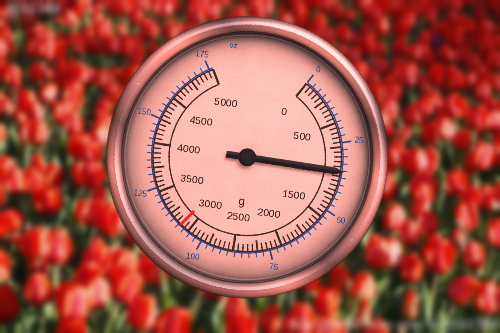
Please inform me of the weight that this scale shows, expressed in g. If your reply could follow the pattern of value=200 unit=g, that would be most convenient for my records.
value=1000 unit=g
